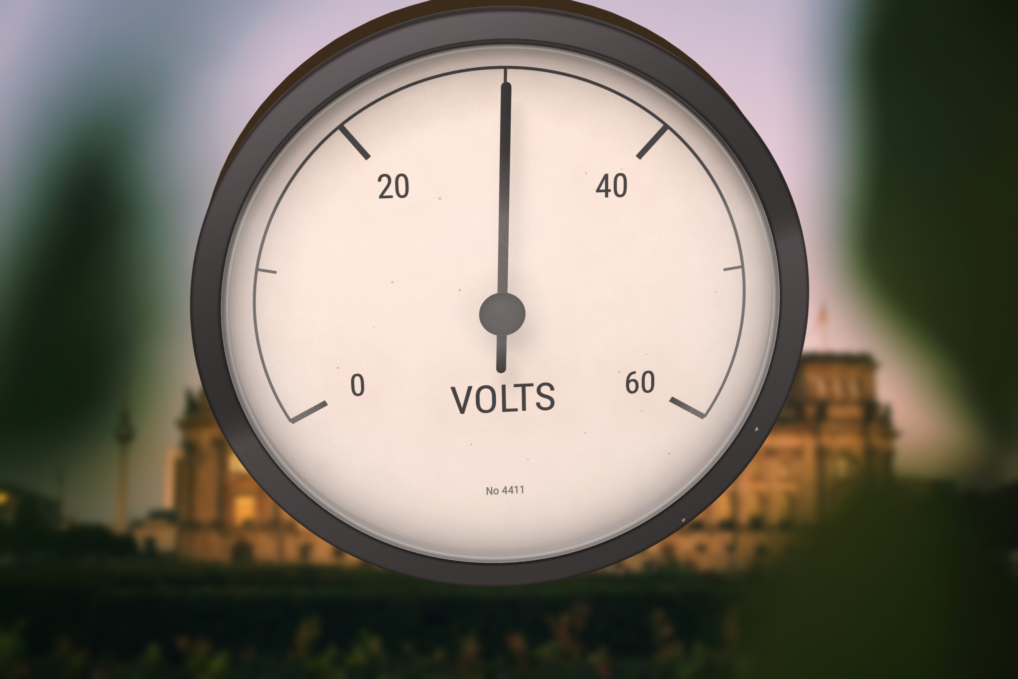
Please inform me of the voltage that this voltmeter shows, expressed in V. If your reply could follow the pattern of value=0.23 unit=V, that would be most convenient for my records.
value=30 unit=V
